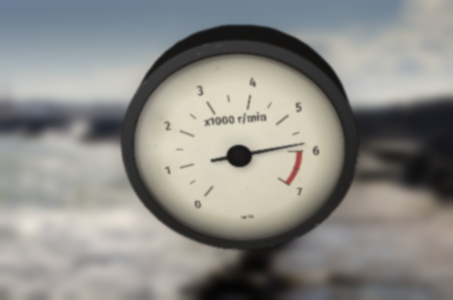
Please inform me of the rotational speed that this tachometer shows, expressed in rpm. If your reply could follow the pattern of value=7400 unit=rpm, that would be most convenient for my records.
value=5750 unit=rpm
